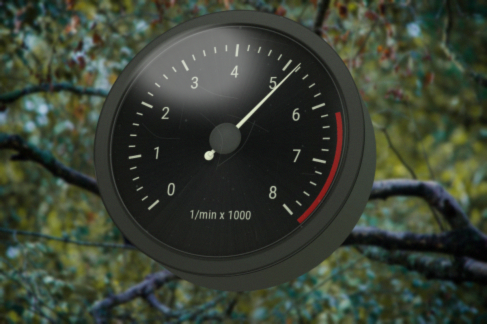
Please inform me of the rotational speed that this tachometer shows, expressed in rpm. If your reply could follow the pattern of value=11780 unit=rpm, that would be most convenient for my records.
value=5200 unit=rpm
